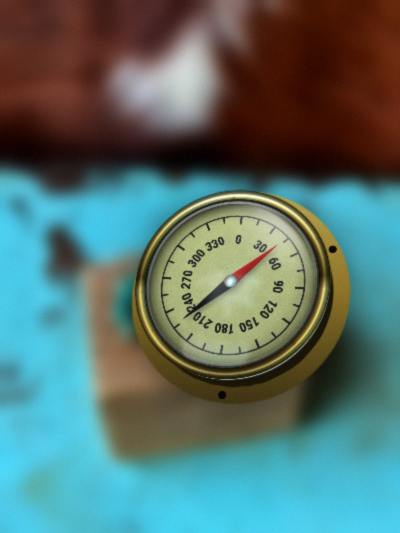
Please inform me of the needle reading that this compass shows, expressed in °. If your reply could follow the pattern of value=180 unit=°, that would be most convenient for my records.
value=45 unit=°
